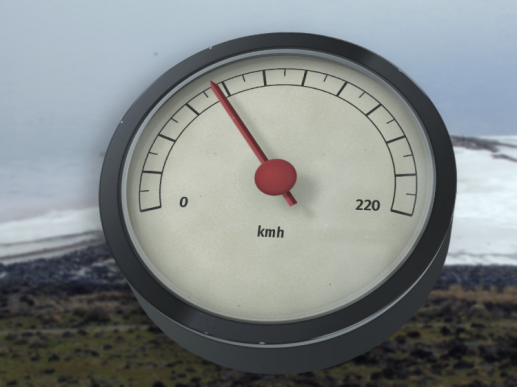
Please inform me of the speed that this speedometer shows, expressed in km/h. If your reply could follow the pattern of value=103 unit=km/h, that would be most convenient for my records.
value=75 unit=km/h
